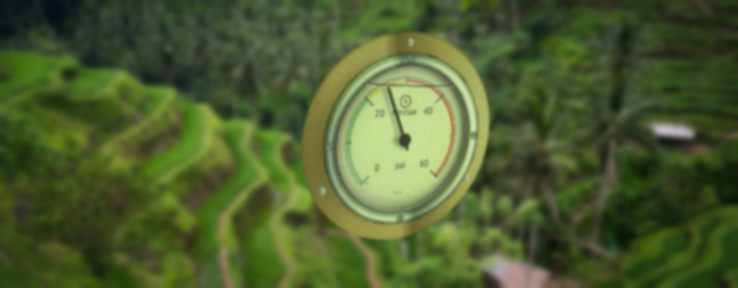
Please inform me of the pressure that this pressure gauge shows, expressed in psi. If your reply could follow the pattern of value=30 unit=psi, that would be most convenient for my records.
value=25 unit=psi
